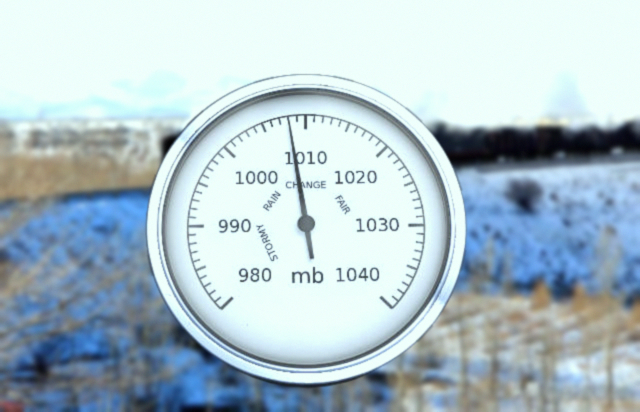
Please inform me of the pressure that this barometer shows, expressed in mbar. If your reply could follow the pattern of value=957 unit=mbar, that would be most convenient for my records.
value=1008 unit=mbar
